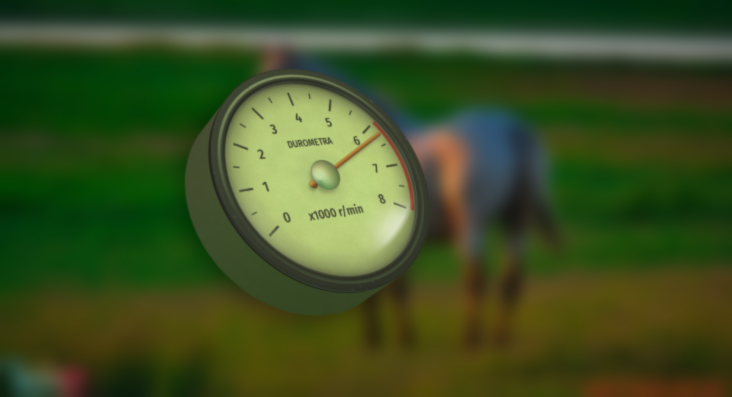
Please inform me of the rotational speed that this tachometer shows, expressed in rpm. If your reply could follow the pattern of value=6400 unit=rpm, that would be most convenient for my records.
value=6250 unit=rpm
